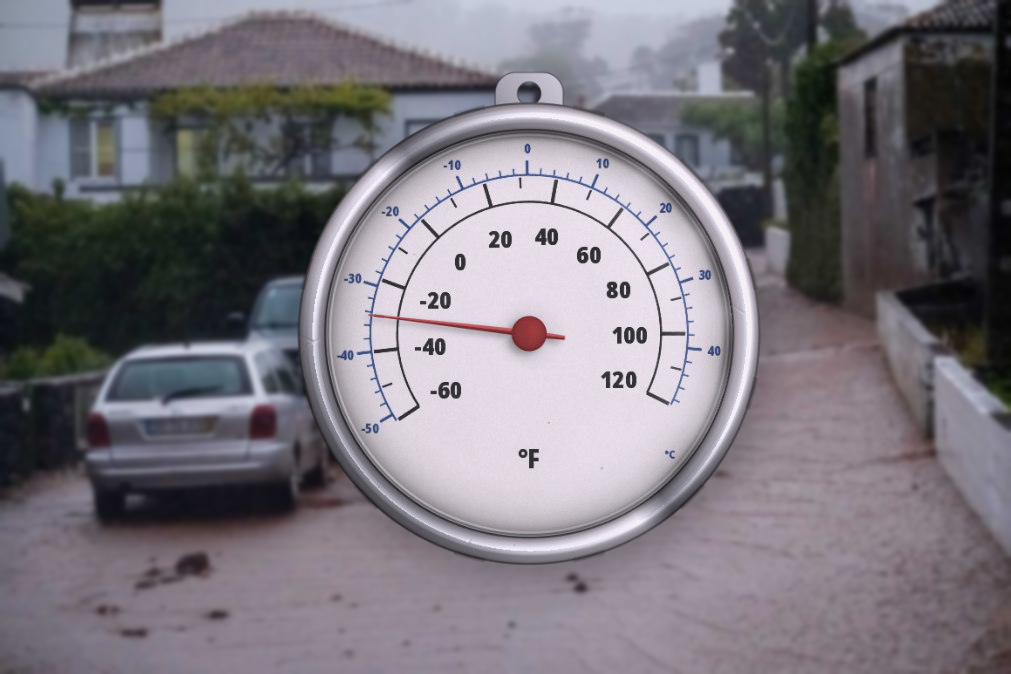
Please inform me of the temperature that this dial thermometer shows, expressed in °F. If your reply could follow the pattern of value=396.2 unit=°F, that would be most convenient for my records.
value=-30 unit=°F
